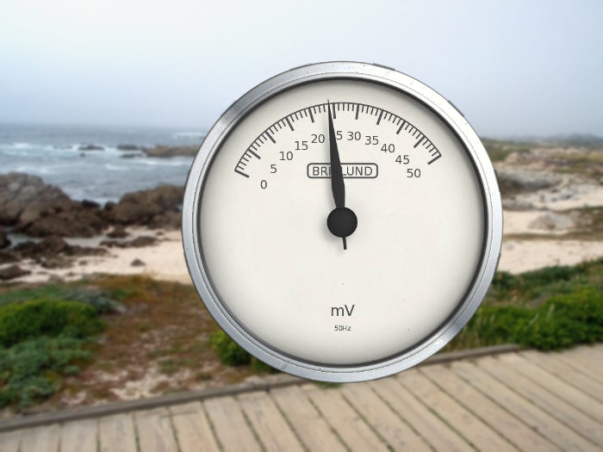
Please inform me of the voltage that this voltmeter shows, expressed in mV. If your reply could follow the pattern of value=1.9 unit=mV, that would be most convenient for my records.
value=24 unit=mV
